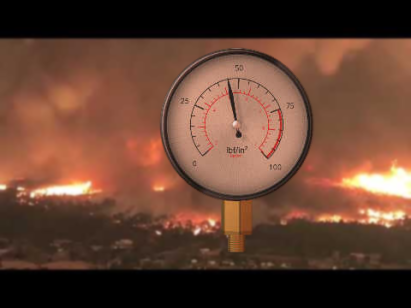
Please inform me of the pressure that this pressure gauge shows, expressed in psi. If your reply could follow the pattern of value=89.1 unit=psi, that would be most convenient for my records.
value=45 unit=psi
